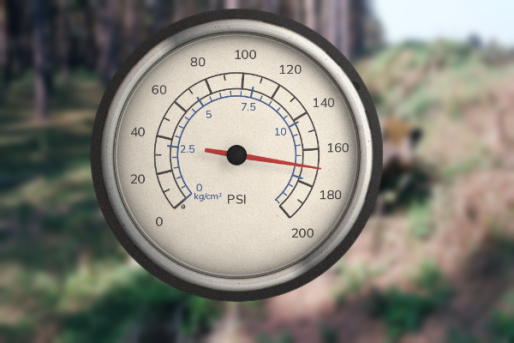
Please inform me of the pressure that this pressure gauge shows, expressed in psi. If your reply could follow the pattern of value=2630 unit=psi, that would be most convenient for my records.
value=170 unit=psi
